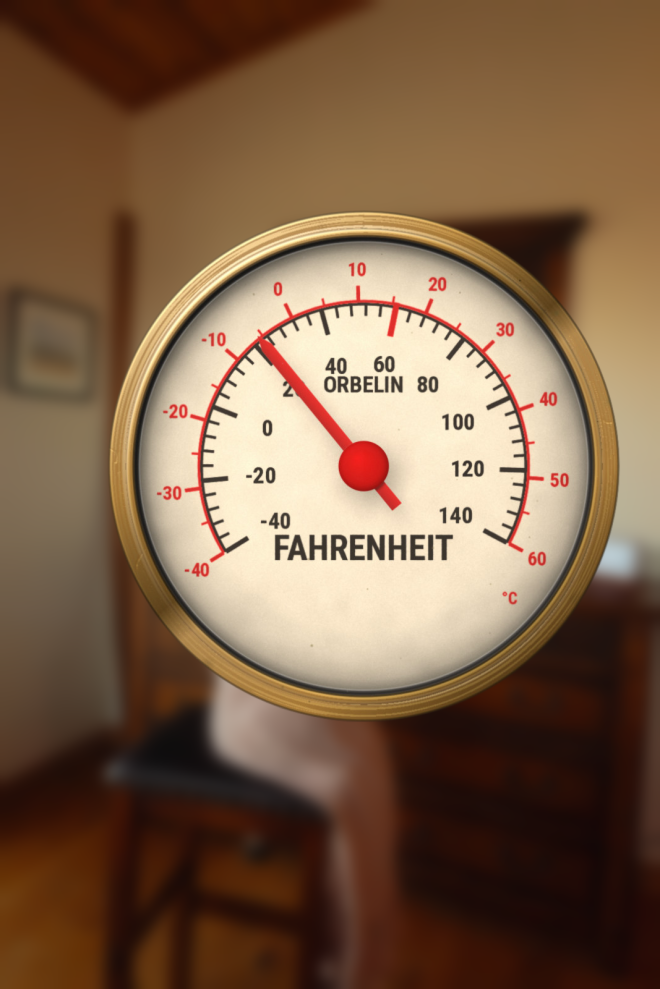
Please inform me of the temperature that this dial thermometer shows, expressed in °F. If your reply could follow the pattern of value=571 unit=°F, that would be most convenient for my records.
value=22 unit=°F
